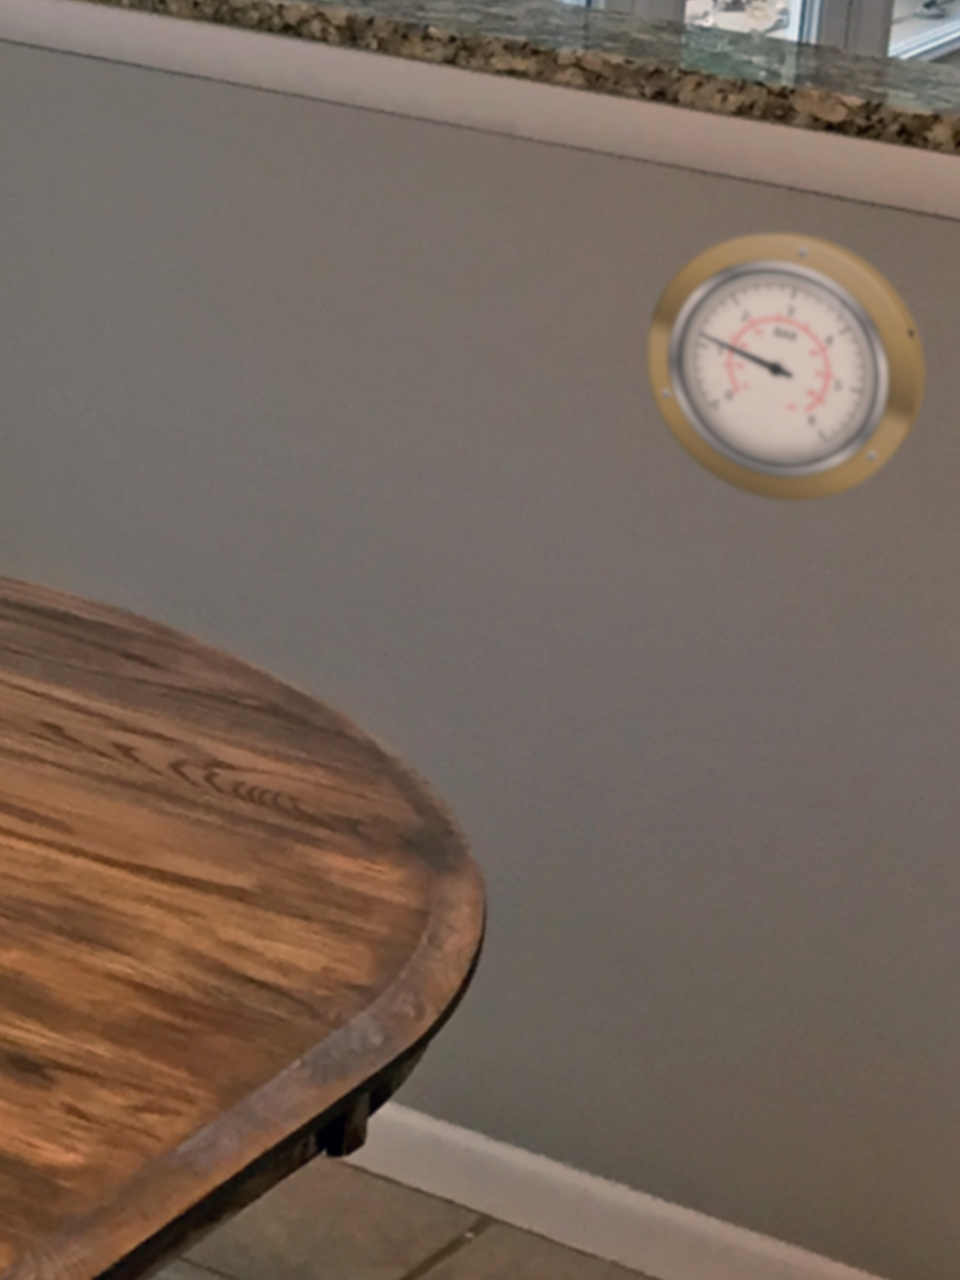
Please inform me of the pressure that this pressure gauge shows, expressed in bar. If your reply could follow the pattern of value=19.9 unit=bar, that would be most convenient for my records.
value=1.2 unit=bar
